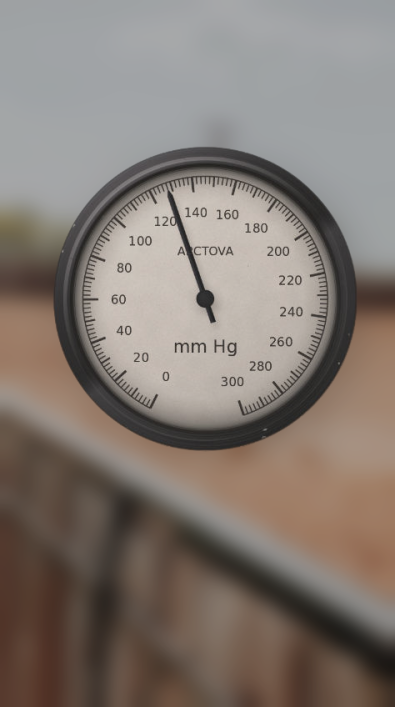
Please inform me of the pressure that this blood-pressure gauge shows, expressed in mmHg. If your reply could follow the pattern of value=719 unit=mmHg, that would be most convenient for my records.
value=128 unit=mmHg
